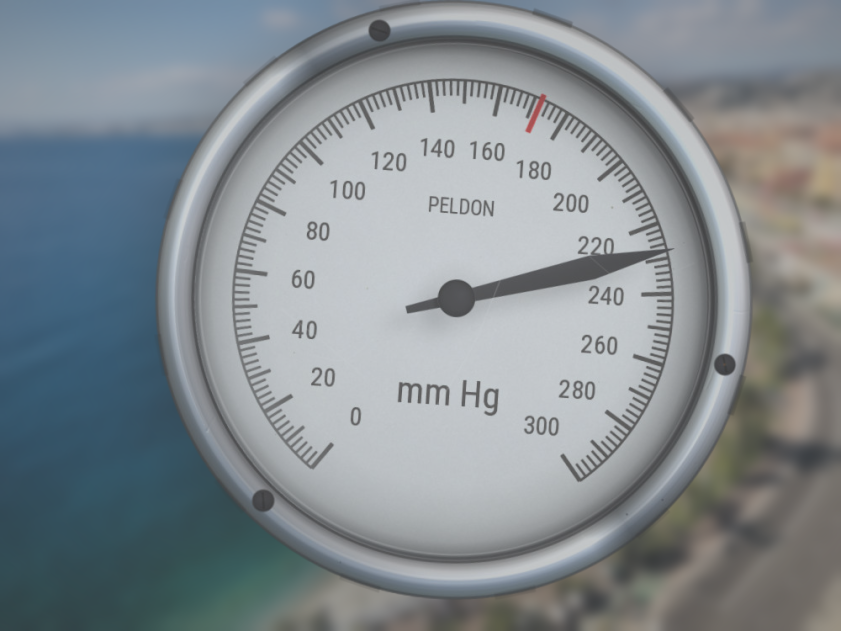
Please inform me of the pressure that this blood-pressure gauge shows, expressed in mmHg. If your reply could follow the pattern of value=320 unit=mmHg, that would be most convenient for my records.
value=228 unit=mmHg
